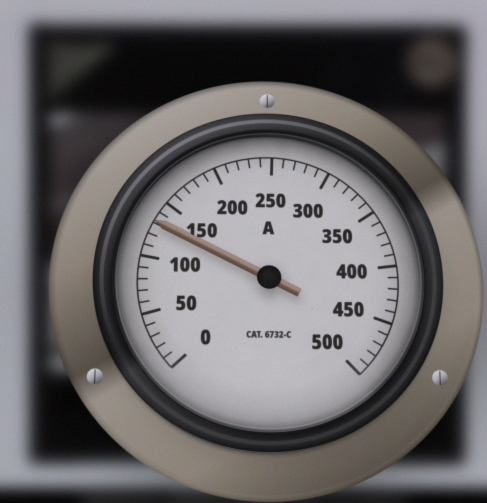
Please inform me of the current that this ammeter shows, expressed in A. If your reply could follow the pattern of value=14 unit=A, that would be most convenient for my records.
value=130 unit=A
